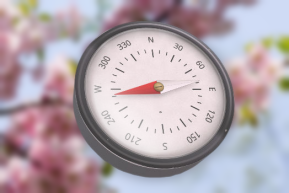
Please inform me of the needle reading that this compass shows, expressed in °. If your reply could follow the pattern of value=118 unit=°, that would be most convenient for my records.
value=260 unit=°
